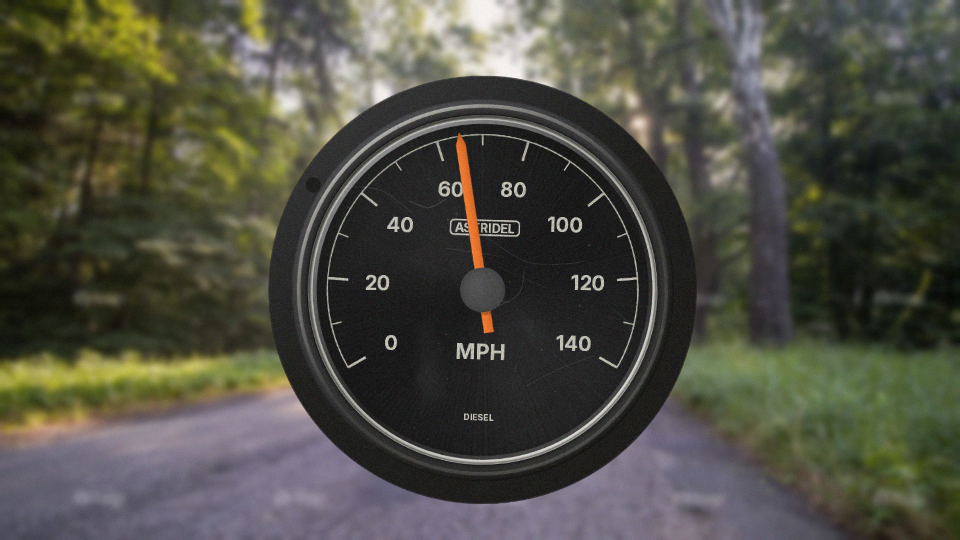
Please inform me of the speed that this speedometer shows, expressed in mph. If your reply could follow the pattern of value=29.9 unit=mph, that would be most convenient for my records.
value=65 unit=mph
